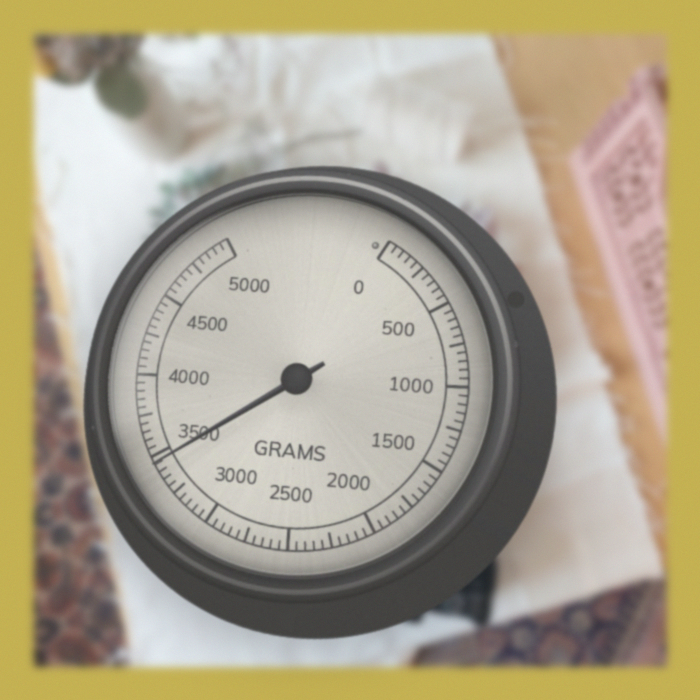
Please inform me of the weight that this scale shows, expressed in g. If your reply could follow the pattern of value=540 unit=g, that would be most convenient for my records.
value=3450 unit=g
